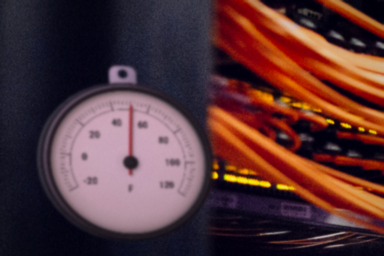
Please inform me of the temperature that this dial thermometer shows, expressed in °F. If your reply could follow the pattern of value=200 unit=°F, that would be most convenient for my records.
value=50 unit=°F
